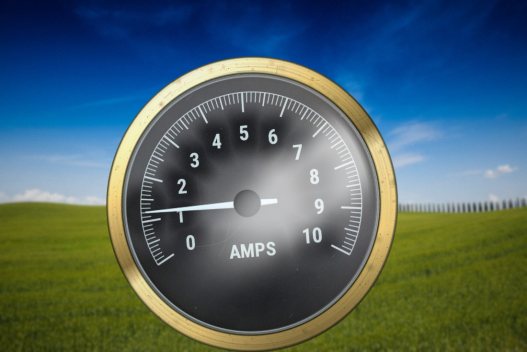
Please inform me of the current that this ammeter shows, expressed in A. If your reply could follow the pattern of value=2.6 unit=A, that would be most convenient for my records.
value=1.2 unit=A
